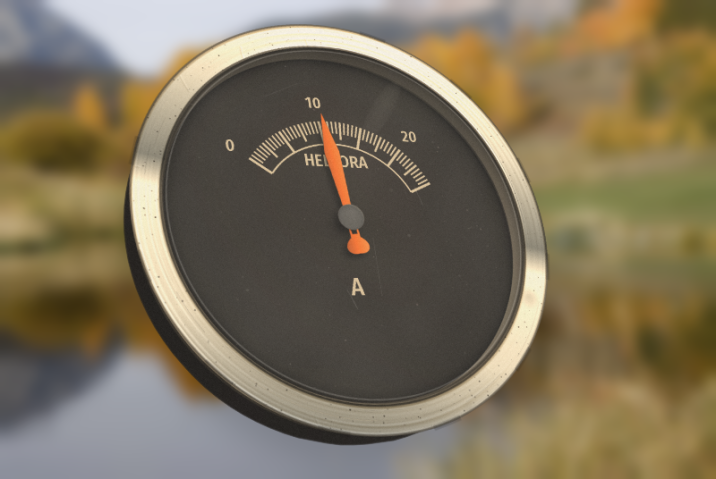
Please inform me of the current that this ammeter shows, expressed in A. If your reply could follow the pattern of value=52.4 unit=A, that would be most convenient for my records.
value=10 unit=A
